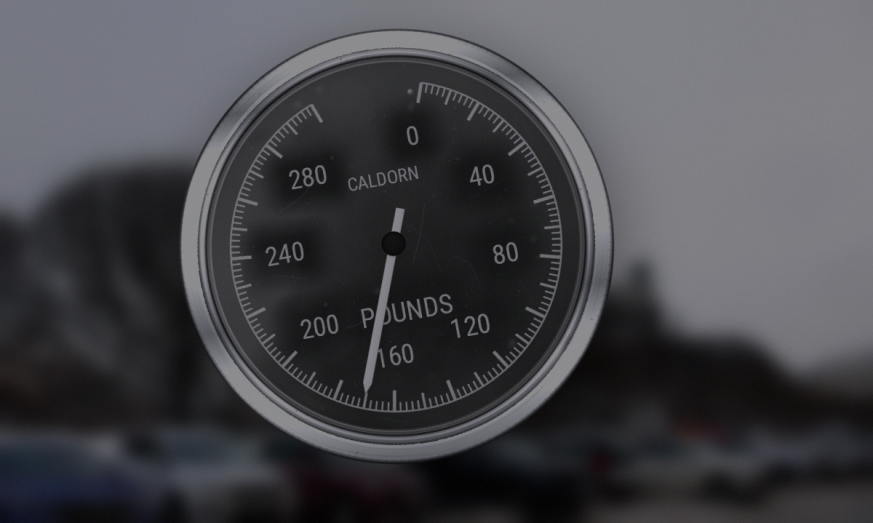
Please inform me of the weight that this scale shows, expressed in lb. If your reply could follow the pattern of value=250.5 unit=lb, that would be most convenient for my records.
value=170 unit=lb
